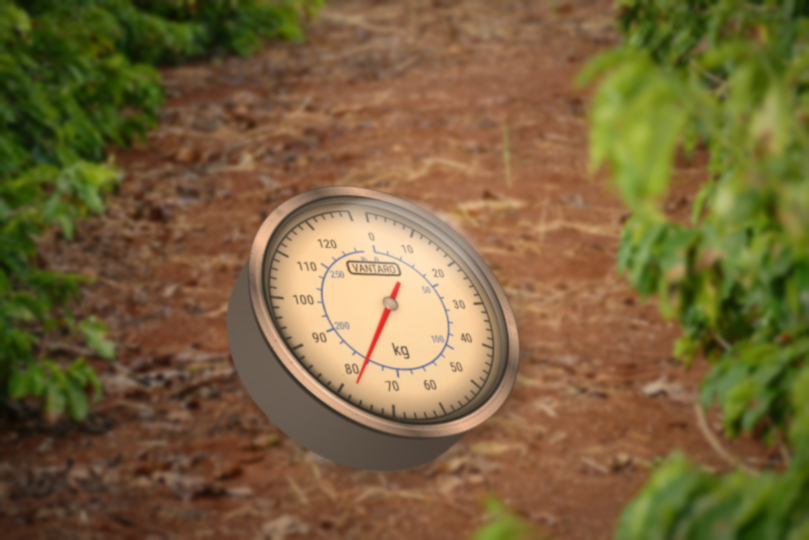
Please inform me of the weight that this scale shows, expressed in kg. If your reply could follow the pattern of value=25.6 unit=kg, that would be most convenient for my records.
value=78 unit=kg
